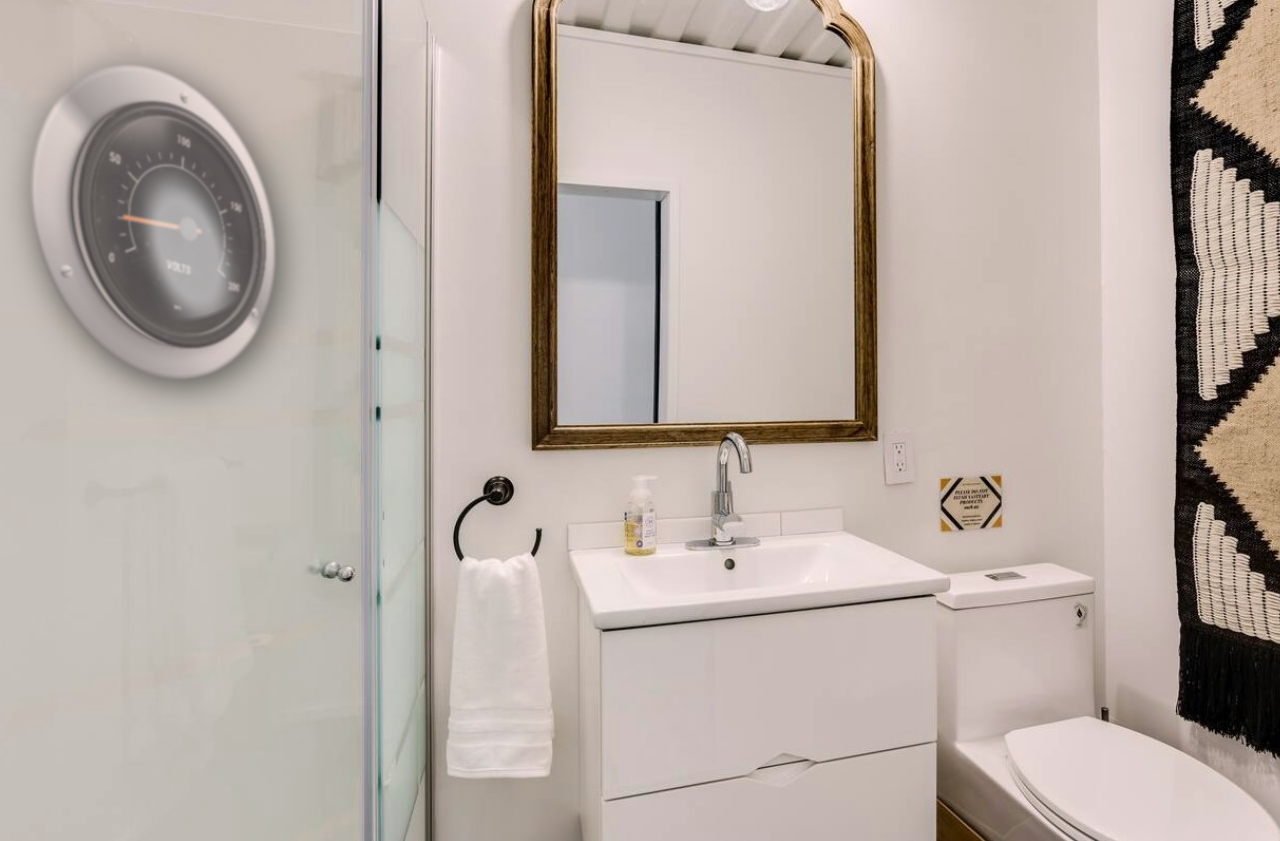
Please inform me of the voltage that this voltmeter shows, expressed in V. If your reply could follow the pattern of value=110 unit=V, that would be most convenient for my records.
value=20 unit=V
